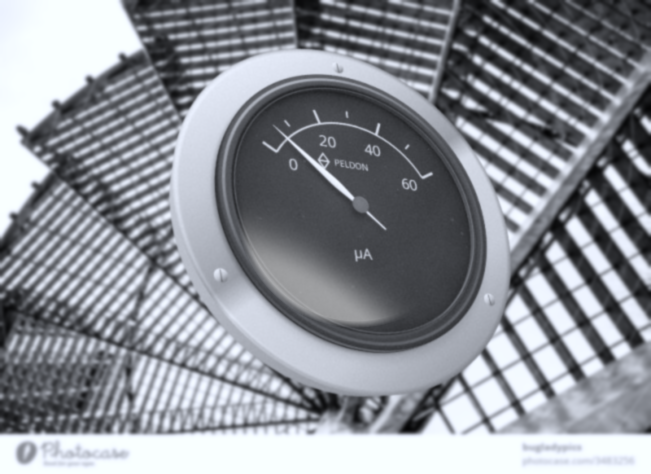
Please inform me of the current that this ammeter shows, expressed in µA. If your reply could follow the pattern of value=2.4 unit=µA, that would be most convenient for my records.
value=5 unit=µA
